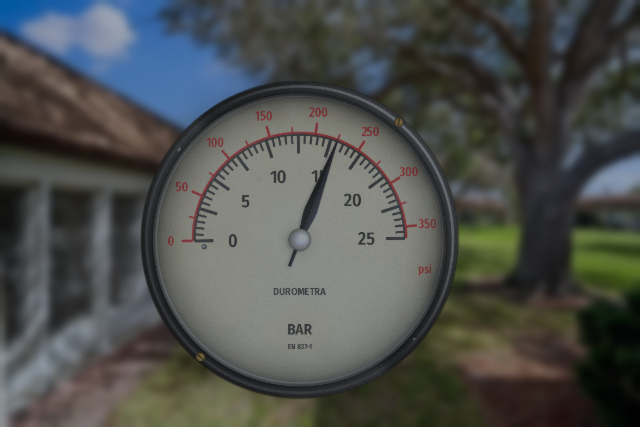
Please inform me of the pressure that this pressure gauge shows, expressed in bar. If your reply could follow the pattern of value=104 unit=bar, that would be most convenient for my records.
value=15.5 unit=bar
